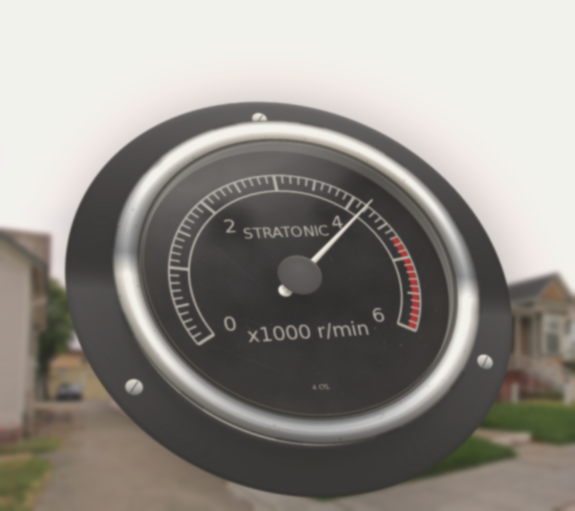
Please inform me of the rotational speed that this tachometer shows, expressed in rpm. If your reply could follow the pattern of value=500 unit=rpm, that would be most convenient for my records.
value=4200 unit=rpm
